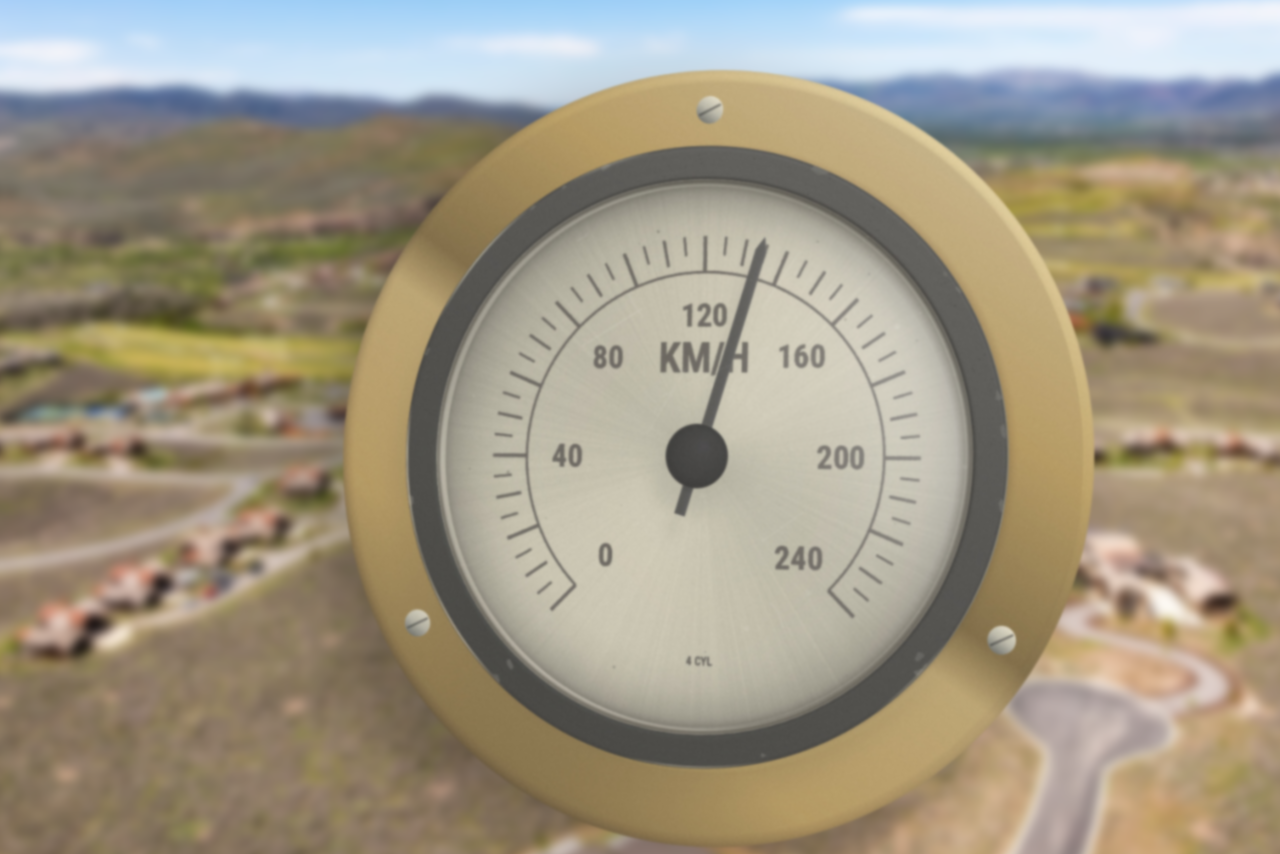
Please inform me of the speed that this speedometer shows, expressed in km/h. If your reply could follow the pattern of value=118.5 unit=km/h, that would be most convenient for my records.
value=135 unit=km/h
